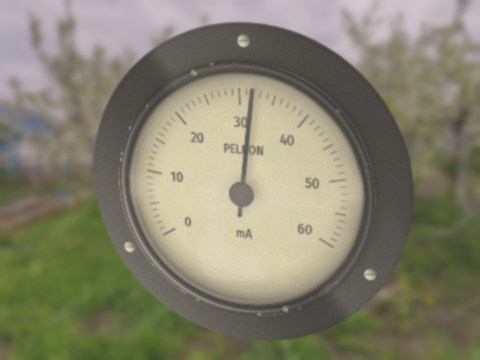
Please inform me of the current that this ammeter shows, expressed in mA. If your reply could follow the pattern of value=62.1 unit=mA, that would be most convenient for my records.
value=32 unit=mA
